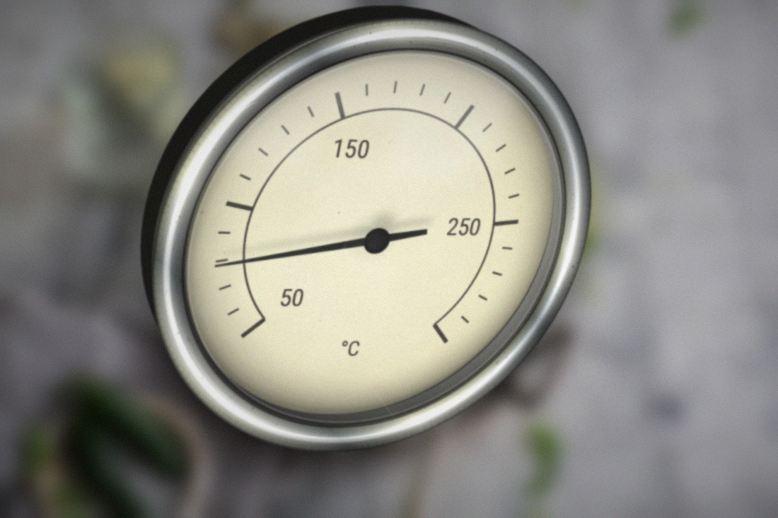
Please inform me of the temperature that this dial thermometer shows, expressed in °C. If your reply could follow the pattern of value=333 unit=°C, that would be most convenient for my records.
value=80 unit=°C
